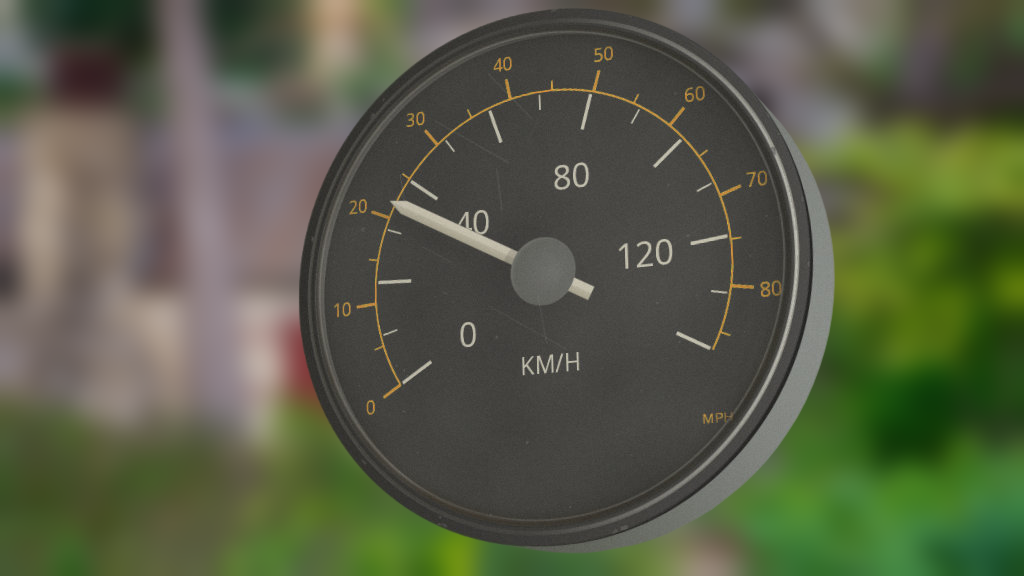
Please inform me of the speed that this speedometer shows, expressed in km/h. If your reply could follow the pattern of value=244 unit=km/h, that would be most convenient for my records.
value=35 unit=km/h
